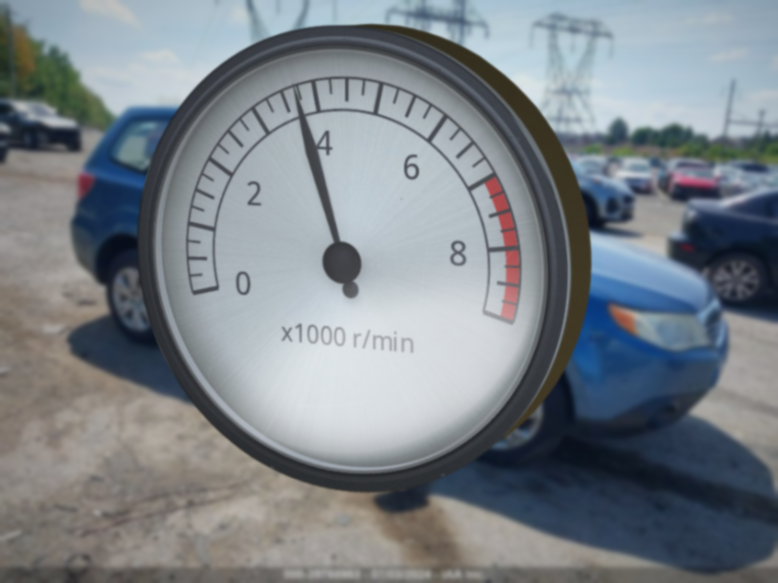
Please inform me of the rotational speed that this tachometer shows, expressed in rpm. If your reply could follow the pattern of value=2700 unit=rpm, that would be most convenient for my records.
value=3750 unit=rpm
